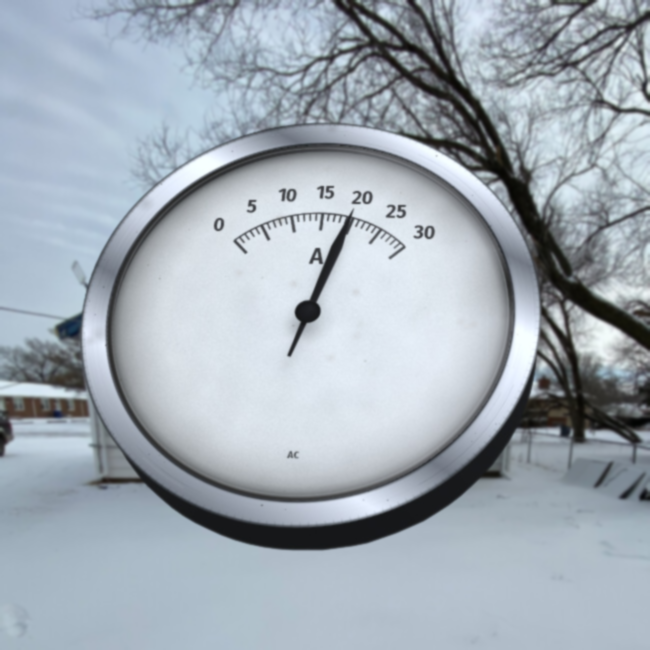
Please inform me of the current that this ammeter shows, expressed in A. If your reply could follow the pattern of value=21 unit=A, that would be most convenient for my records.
value=20 unit=A
